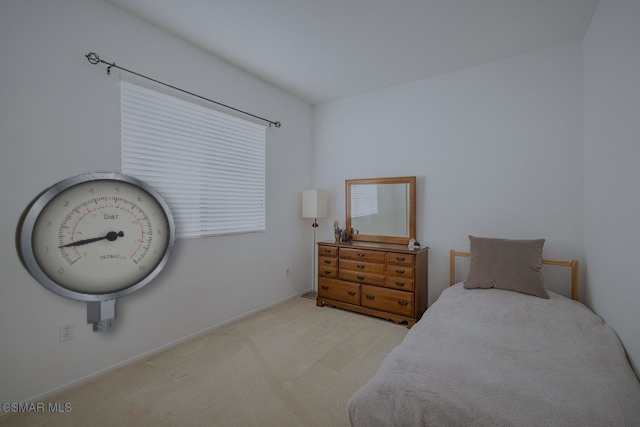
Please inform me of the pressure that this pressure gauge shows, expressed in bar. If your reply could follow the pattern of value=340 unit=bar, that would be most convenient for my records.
value=1 unit=bar
